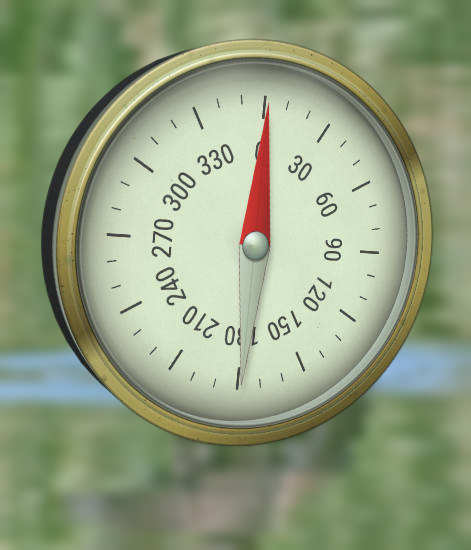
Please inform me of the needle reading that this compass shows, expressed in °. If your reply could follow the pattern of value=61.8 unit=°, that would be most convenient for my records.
value=0 unit=°
